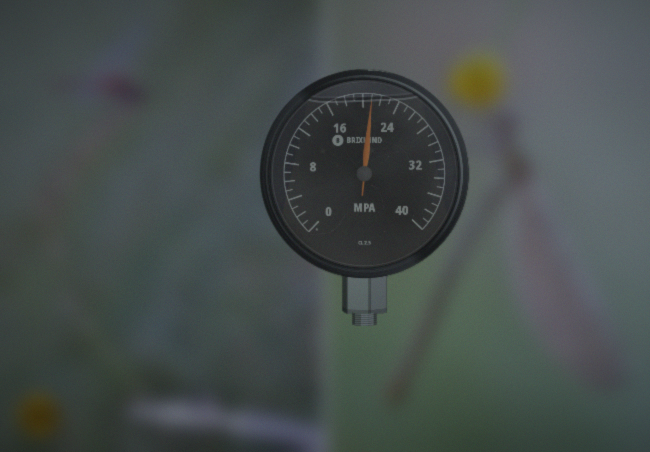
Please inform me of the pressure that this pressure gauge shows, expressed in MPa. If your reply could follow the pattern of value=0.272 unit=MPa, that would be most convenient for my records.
value=21 unit=MPa
